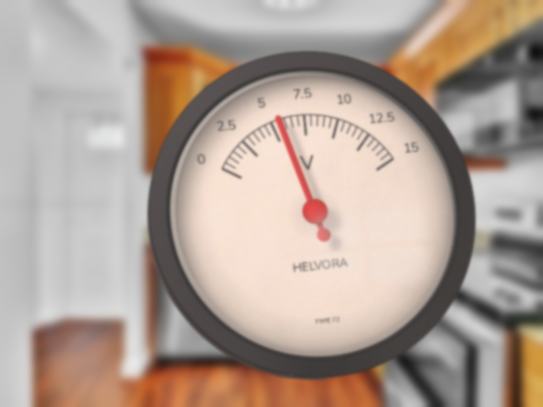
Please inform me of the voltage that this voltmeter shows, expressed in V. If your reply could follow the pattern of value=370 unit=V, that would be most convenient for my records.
value=5.5 unit=V
